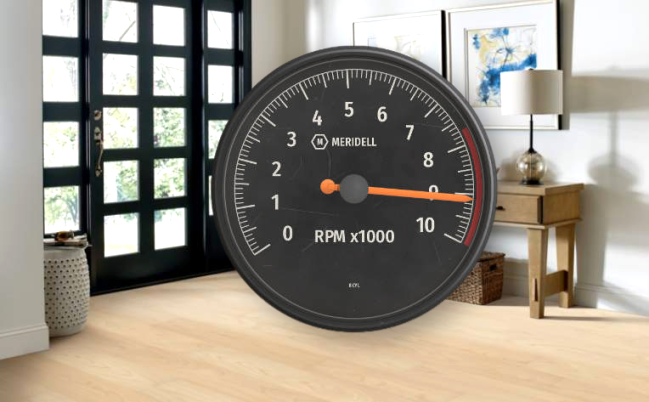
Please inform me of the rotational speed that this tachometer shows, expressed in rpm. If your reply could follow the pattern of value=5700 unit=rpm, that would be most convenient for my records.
value=9100 unit=rpm
